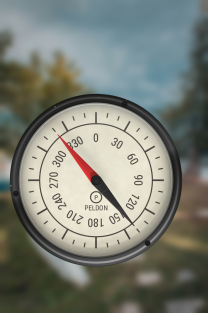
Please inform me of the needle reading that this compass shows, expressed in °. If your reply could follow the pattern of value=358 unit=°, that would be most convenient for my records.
value=320 unit=°
